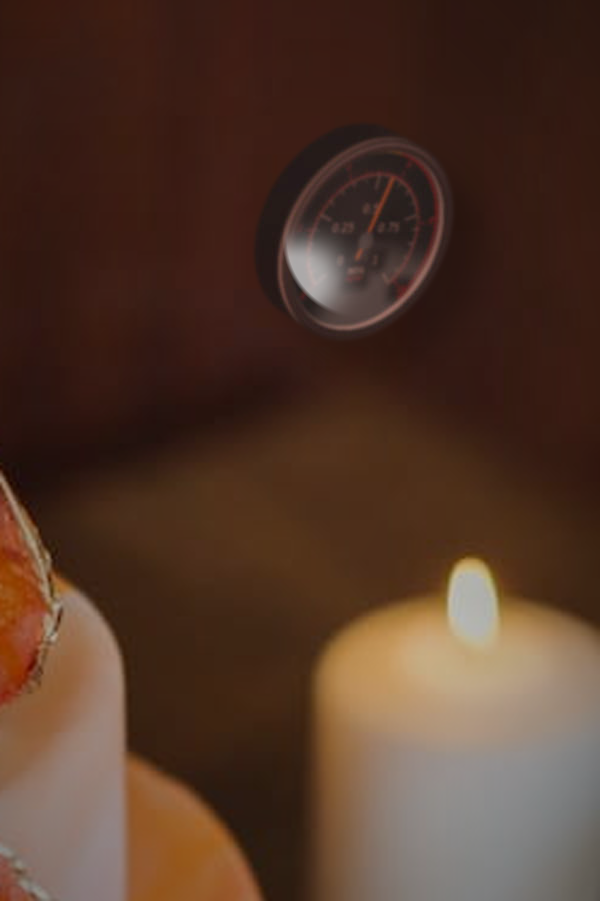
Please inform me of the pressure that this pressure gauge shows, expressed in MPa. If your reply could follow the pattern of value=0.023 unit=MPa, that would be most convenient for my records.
value=0.55 unit=MPa
